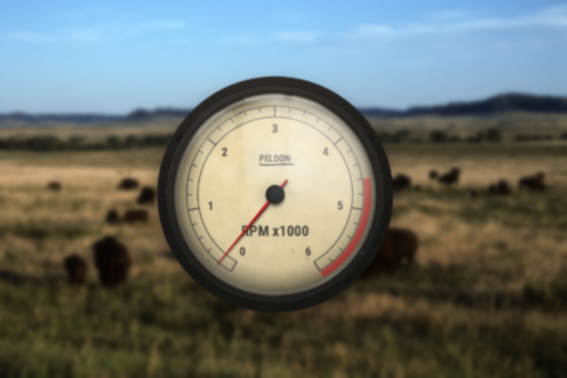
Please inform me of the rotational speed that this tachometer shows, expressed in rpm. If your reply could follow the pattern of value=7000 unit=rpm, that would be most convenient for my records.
value=200 unit=rpm
